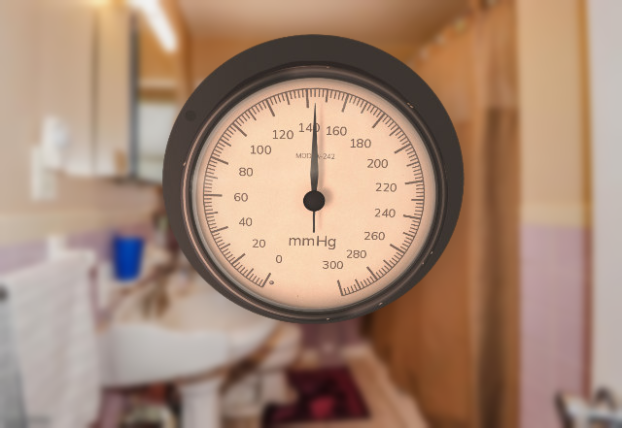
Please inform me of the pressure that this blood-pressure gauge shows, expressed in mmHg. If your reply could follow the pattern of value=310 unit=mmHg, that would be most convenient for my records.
value=144 unit=mmHg
